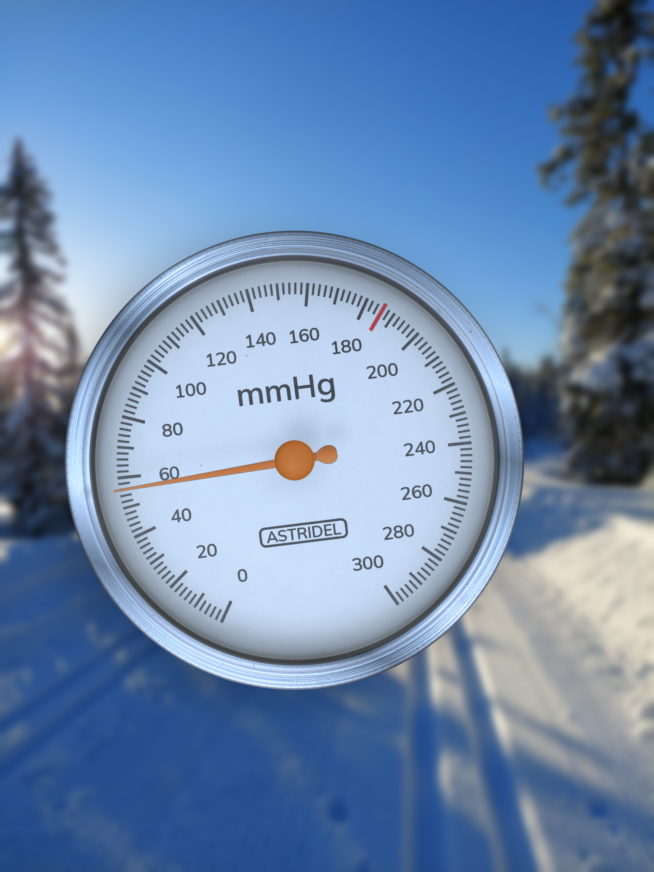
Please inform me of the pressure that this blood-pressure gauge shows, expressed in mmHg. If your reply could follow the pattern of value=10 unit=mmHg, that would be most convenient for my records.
value=56 unit=mmHg
